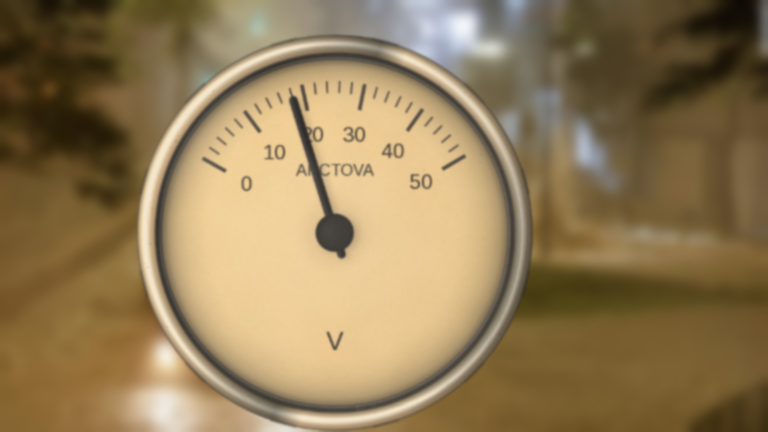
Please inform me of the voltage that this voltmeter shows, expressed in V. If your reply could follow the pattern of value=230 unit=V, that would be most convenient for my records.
value=18 unit=V
